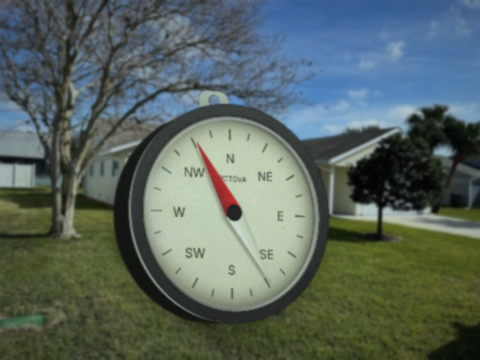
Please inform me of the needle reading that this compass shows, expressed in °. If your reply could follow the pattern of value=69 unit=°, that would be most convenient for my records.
value=330 unit=°
